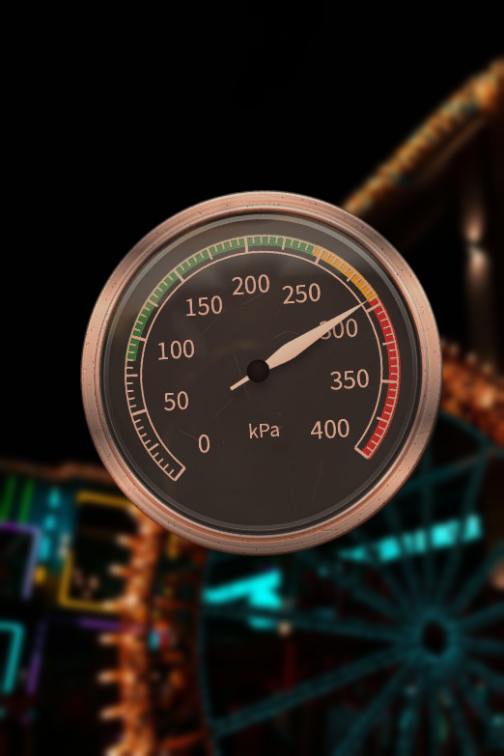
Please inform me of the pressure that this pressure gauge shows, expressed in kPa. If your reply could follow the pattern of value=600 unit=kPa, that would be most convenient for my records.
value=295 unit=kPa
